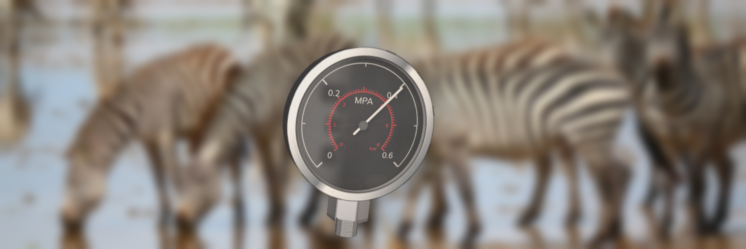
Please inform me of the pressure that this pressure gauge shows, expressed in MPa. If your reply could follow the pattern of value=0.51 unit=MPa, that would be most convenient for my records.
value=0.4 unit=MPa
